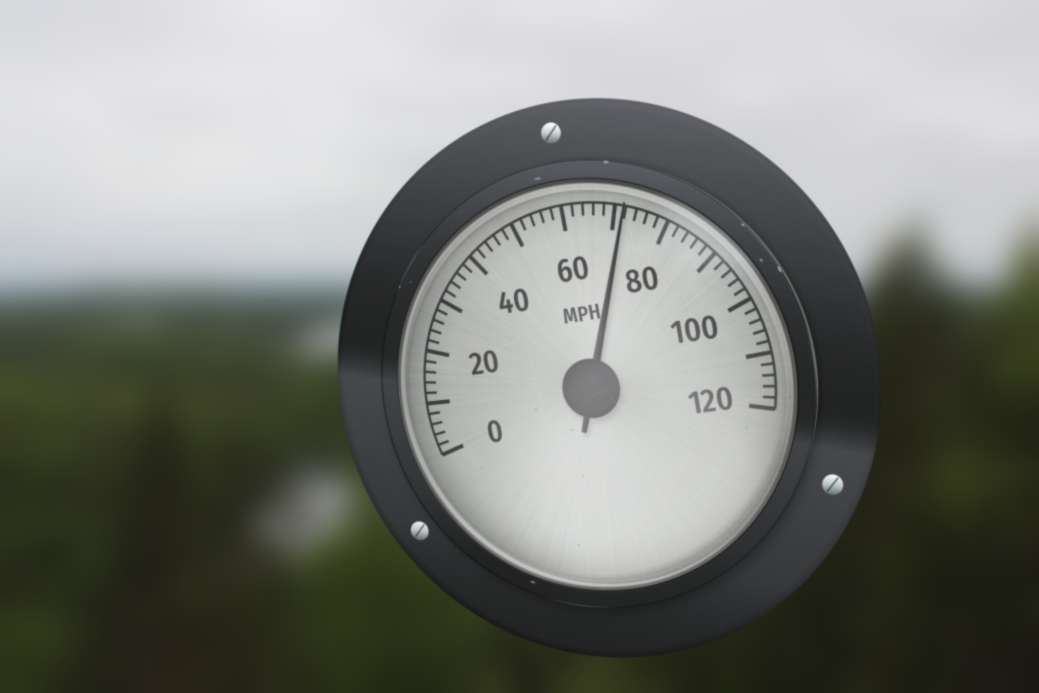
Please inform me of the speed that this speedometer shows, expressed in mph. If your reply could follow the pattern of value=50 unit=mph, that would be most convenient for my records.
value=72 unit=mph
